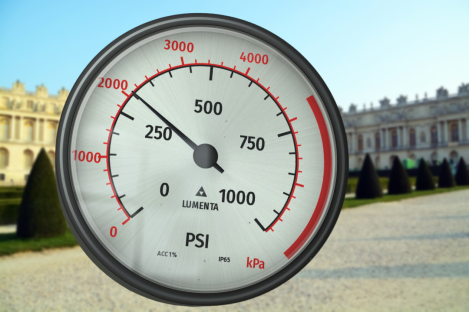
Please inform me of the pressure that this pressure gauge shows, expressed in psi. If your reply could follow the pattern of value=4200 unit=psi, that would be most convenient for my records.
value=300 unit=psi
